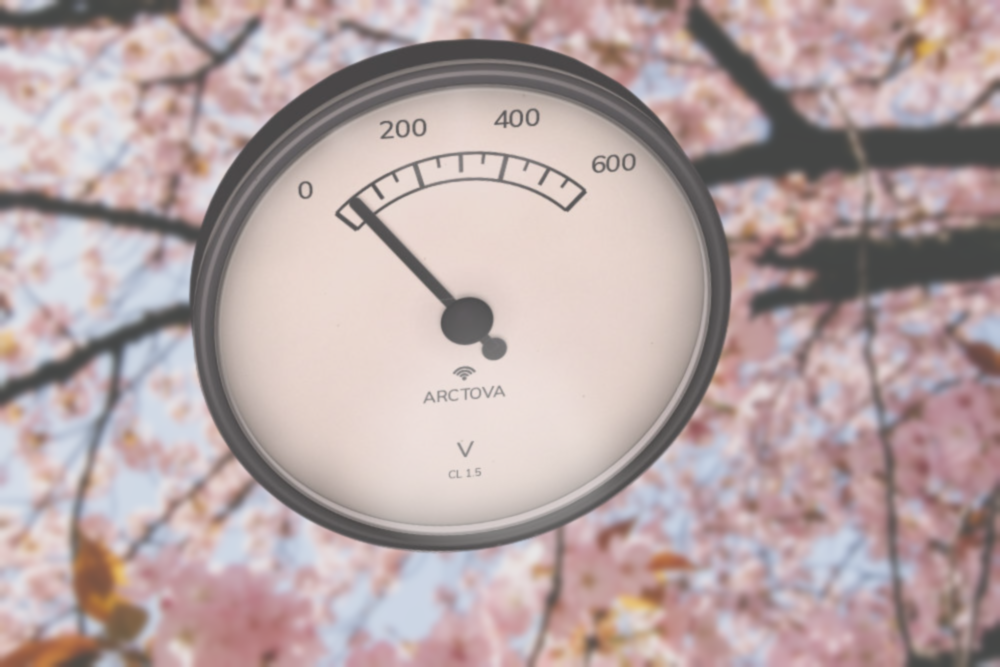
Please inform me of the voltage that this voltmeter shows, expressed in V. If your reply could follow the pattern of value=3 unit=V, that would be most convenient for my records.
value=50 unit=V
